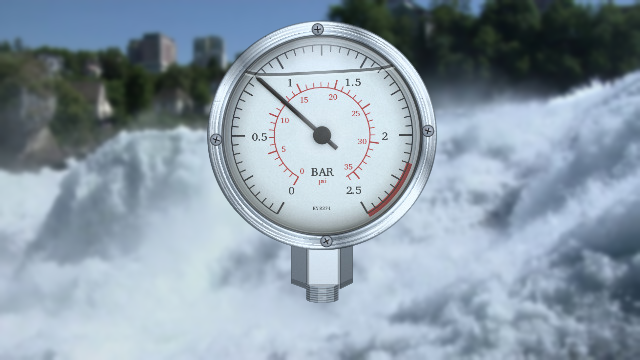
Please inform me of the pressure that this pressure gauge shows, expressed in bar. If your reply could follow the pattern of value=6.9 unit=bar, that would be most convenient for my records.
value=0.85 unit=bar
